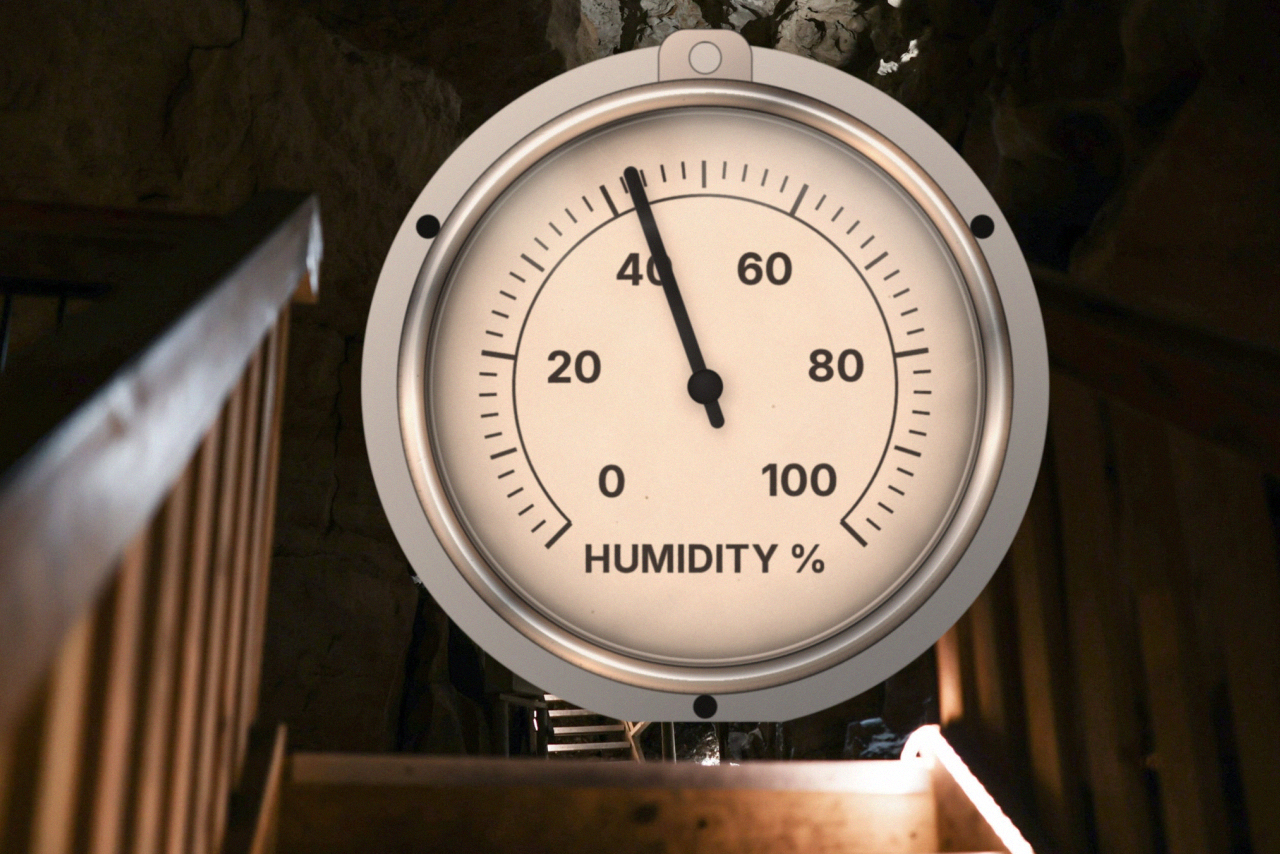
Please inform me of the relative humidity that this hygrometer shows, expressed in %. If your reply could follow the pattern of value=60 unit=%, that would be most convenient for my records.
value=43 unit=%
